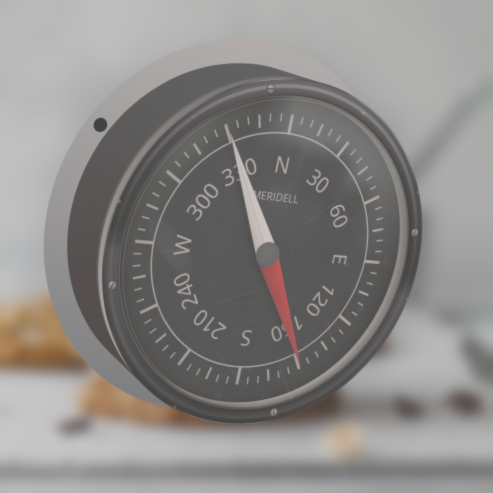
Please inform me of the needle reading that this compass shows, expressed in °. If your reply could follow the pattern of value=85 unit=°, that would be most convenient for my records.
value=150 unit=°
